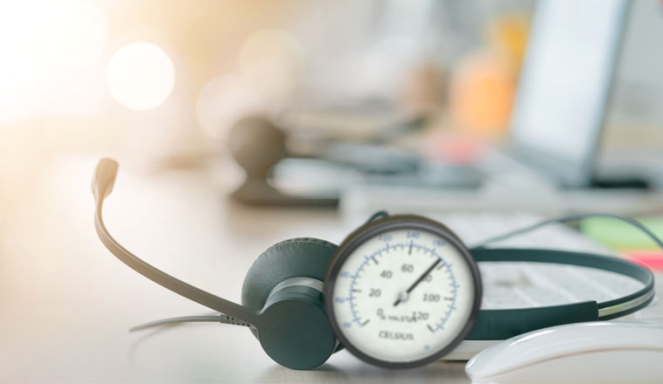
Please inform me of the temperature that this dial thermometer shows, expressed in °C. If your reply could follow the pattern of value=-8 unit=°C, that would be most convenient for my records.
value=76 unit=°C
